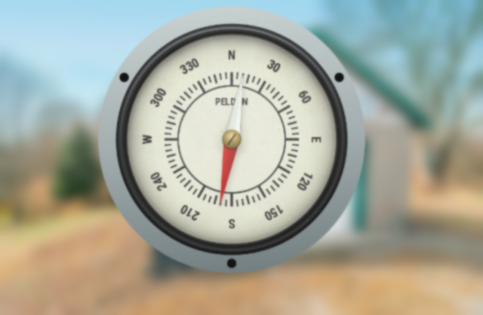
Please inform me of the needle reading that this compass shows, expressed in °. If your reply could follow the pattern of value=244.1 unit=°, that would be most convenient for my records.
value=190 unit=°
